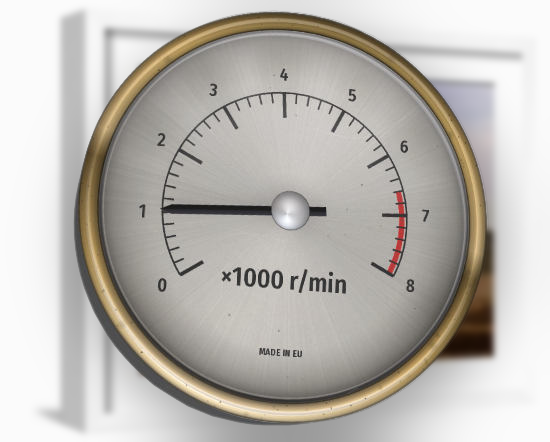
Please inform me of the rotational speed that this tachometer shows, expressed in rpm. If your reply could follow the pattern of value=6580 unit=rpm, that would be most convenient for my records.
value=1000 unit=rpm
